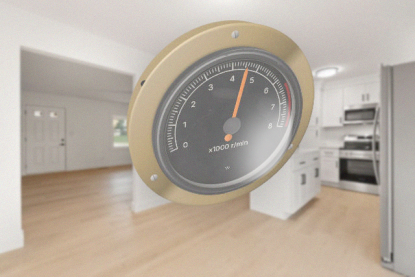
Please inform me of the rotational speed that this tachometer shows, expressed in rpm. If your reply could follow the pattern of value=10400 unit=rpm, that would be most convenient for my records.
value=4500 unit=rpm
